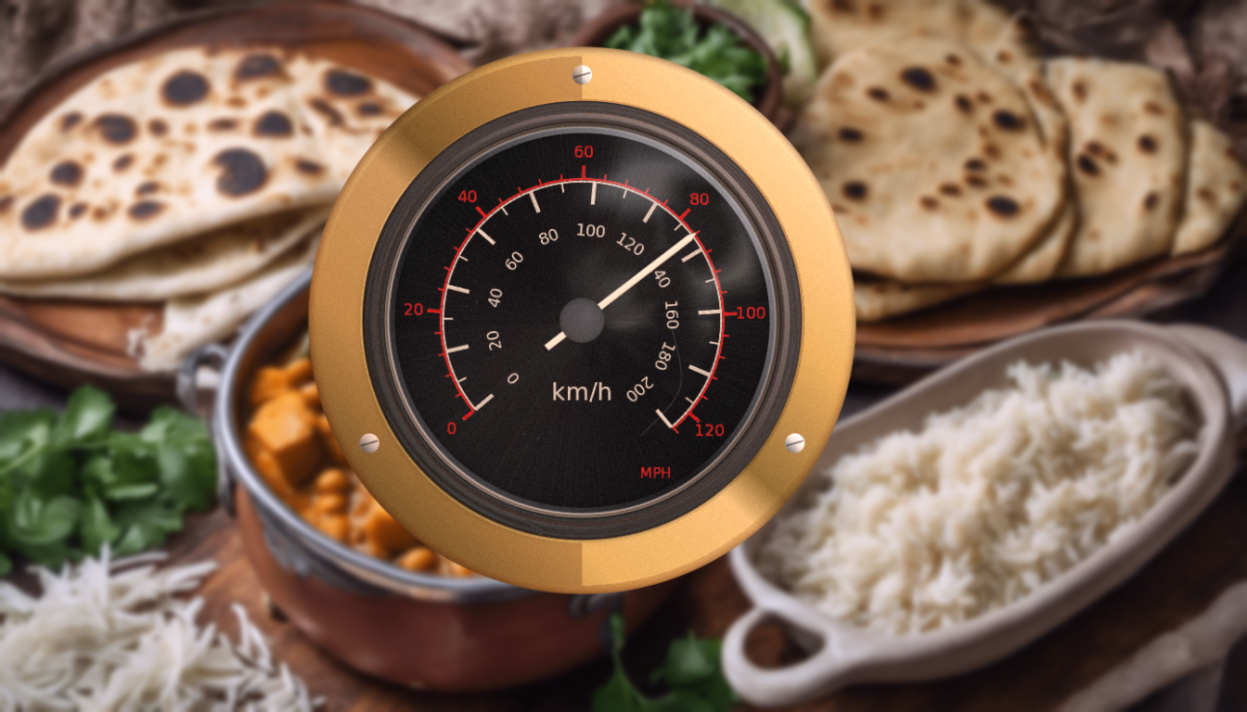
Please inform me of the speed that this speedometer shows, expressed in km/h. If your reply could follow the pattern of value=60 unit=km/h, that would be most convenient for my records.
value=135 unit=km/h
